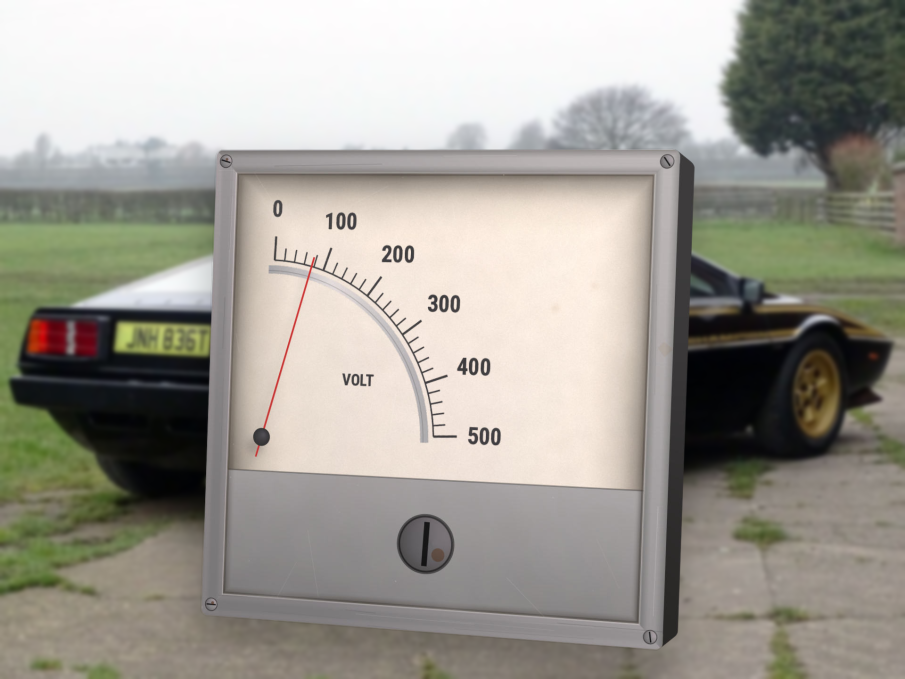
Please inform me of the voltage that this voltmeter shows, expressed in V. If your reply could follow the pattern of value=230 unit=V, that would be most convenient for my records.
value=80 unit=V
